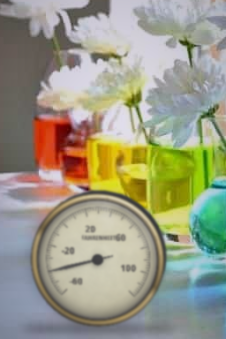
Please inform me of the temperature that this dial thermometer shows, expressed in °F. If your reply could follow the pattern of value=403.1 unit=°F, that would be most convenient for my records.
value=-40 unit=°F
